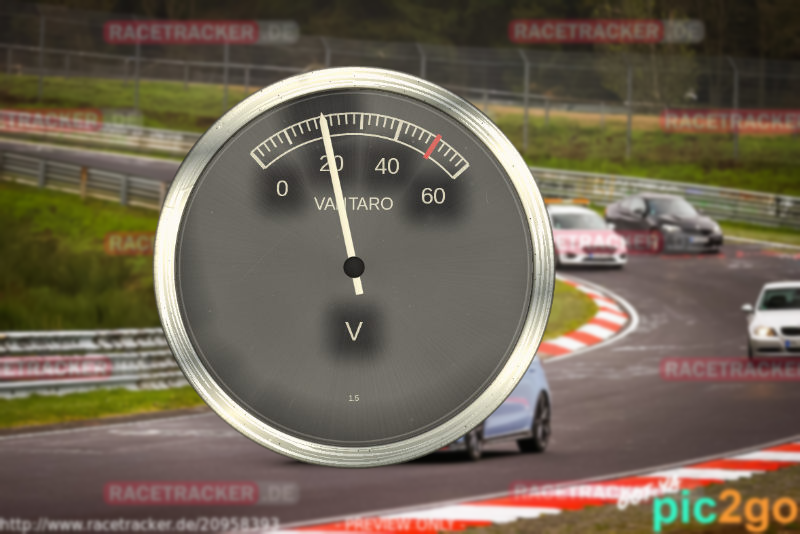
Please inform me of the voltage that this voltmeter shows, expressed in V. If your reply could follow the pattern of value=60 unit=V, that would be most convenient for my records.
value=20 unit=V
